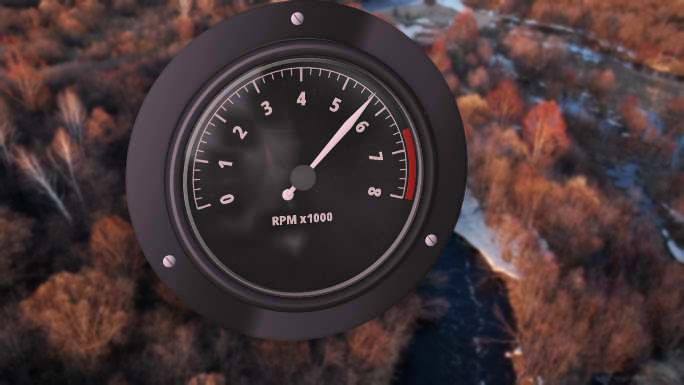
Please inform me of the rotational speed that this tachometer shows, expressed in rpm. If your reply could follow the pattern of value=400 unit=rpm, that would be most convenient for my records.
value=5600 unit=rpm
